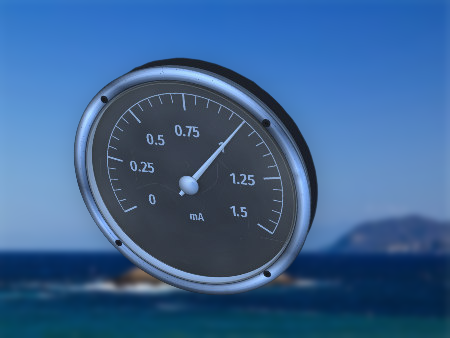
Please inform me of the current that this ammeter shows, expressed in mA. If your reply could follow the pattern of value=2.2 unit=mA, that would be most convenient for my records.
value=1 unit=mA
